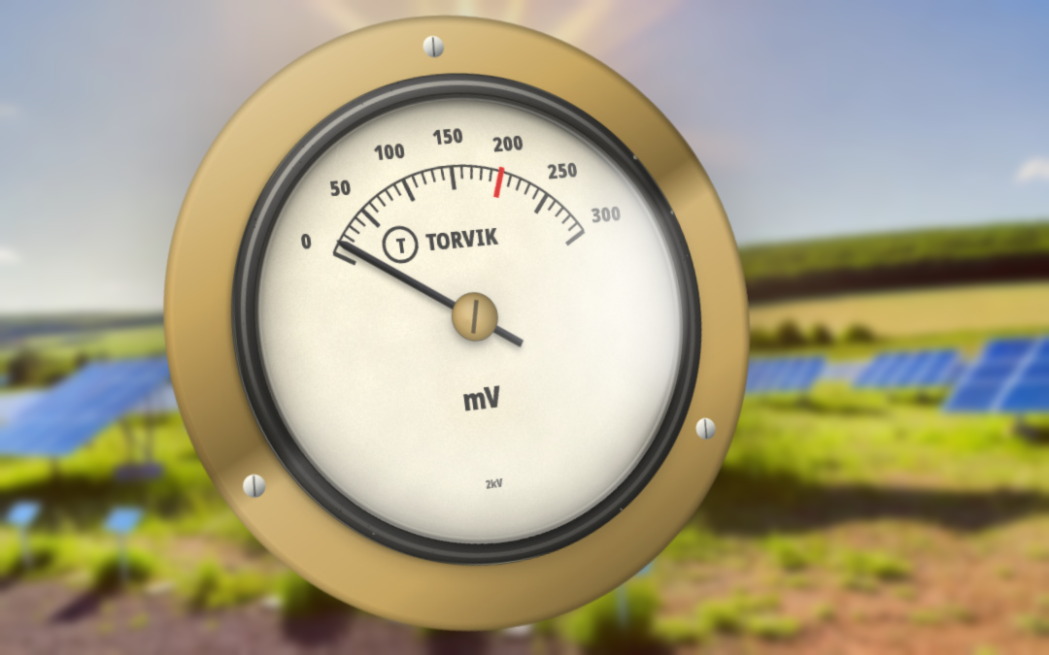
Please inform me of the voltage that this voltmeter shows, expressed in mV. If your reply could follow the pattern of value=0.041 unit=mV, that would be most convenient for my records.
value=10 unit=mV
